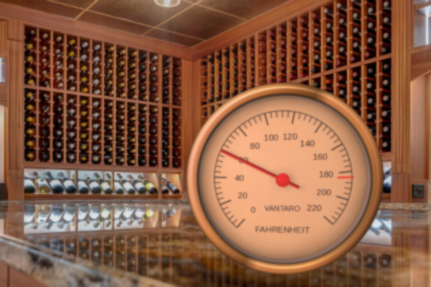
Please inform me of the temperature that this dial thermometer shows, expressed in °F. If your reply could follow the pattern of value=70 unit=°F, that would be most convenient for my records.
value=60 unit=°F
